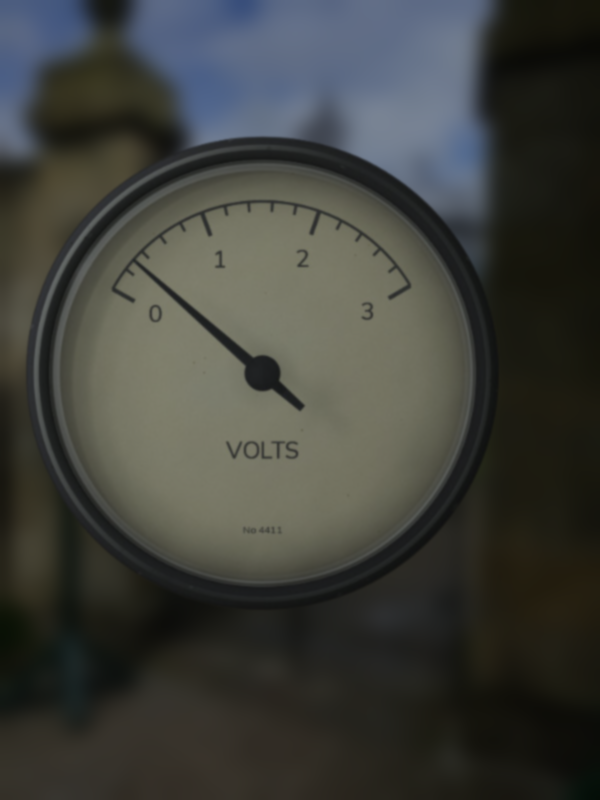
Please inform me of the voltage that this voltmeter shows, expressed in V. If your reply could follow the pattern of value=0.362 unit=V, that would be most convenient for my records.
value=0.3 unit=V
